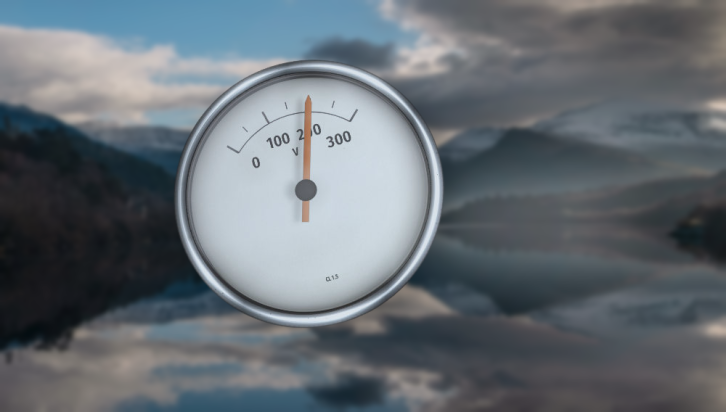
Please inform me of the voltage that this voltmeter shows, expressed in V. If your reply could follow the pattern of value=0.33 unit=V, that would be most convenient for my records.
value=200 unit=V
